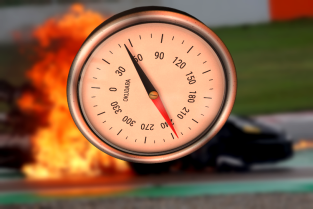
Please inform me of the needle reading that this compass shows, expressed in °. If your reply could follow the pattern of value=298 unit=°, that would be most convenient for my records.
value=235 unit=°
